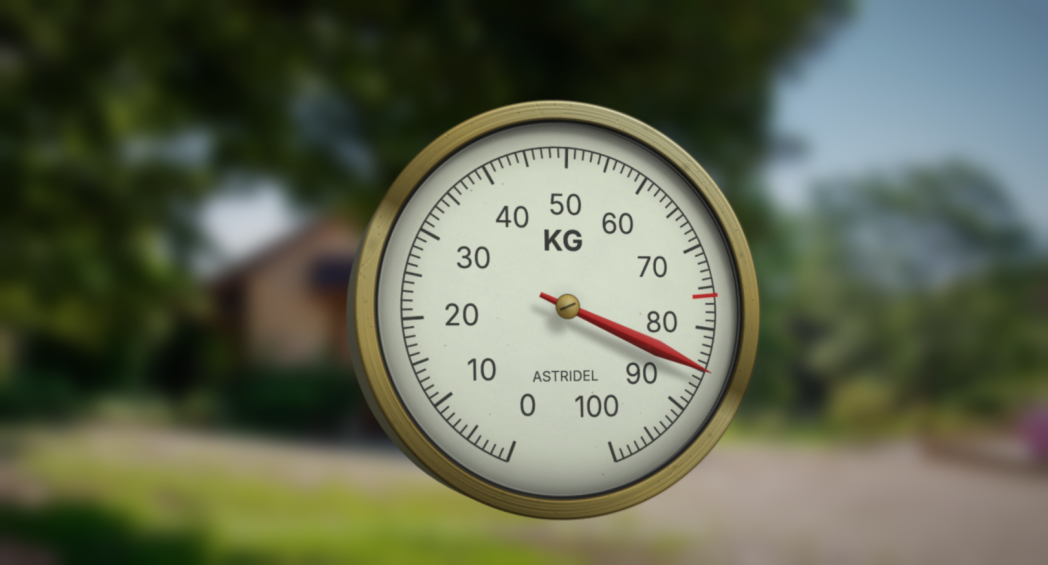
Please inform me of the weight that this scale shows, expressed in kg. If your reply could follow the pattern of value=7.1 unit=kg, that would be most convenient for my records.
value=85 unit=kg
